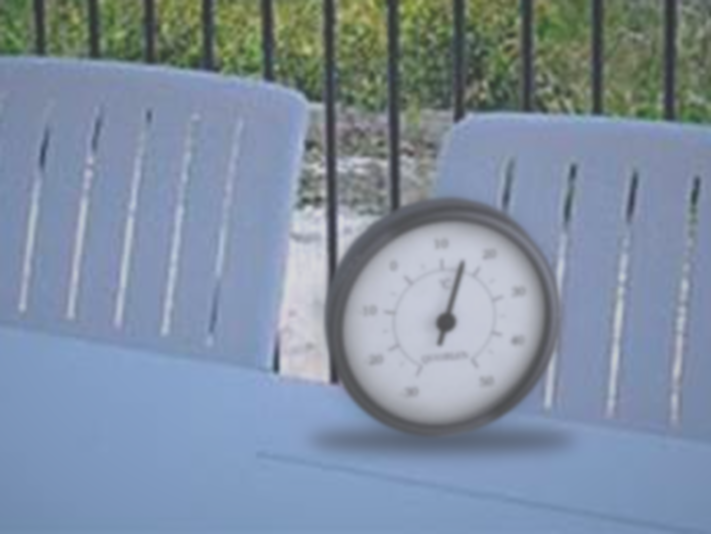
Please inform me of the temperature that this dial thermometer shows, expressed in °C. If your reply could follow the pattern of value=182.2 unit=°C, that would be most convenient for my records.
value=15 unit=°C
